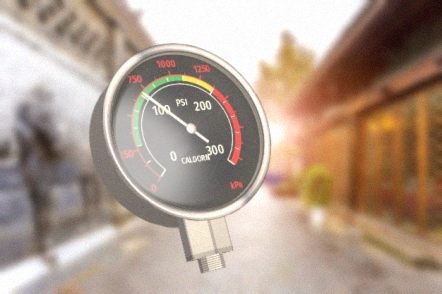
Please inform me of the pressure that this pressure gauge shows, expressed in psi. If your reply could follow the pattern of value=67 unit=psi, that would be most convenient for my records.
value=100 unit=psi
